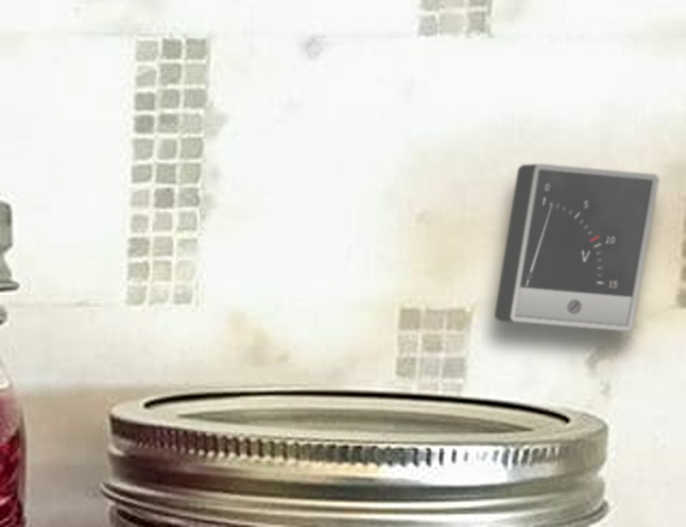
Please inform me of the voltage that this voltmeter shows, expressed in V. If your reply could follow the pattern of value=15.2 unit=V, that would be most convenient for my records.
value=1 unit=V
